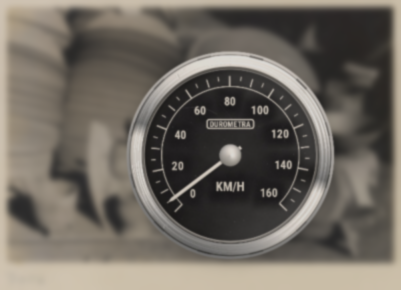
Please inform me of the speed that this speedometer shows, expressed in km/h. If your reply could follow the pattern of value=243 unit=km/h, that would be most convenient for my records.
value=5 unit=km/h
